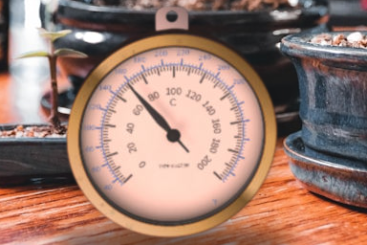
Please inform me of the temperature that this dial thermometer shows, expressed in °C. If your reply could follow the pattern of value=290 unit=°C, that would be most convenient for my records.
value=70 unit=°C
